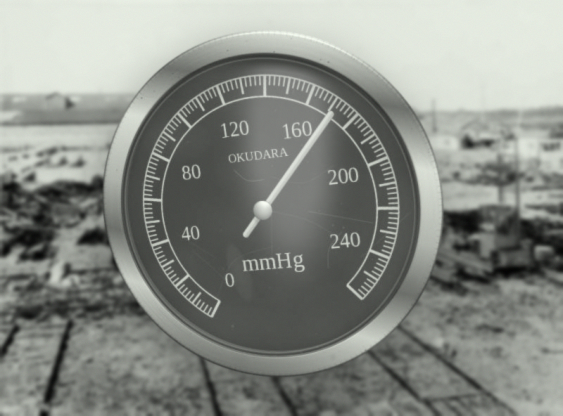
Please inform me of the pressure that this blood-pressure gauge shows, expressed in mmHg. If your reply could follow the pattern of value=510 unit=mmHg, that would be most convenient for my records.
value=172 unit=mmHg
